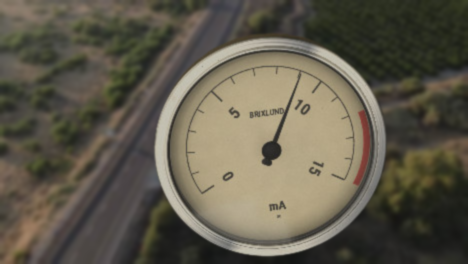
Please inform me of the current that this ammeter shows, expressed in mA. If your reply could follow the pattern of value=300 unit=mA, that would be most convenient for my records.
value=9 unit=mA
